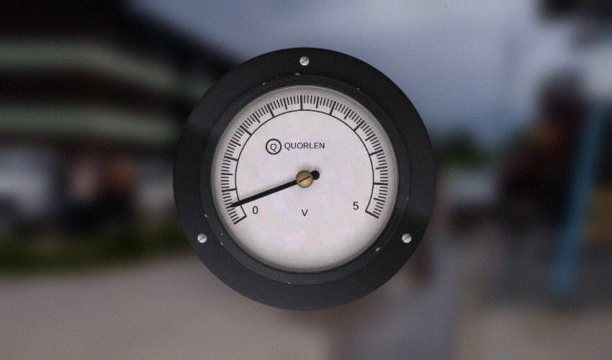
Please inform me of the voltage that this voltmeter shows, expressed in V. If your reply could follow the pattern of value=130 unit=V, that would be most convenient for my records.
value=0.25 unit=V
